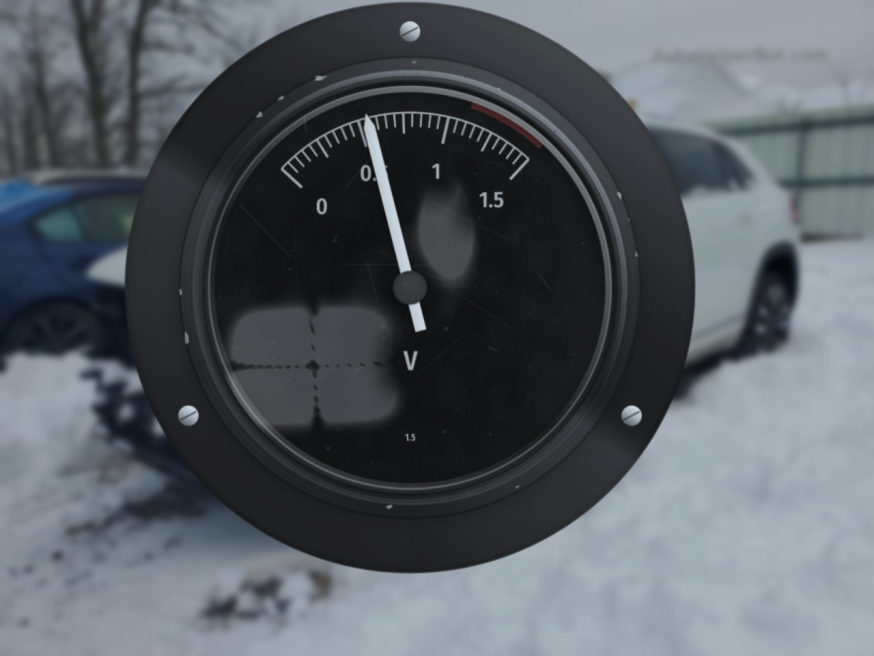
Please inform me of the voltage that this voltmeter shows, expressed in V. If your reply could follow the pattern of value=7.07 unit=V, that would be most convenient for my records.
value=0.55 unit=V
